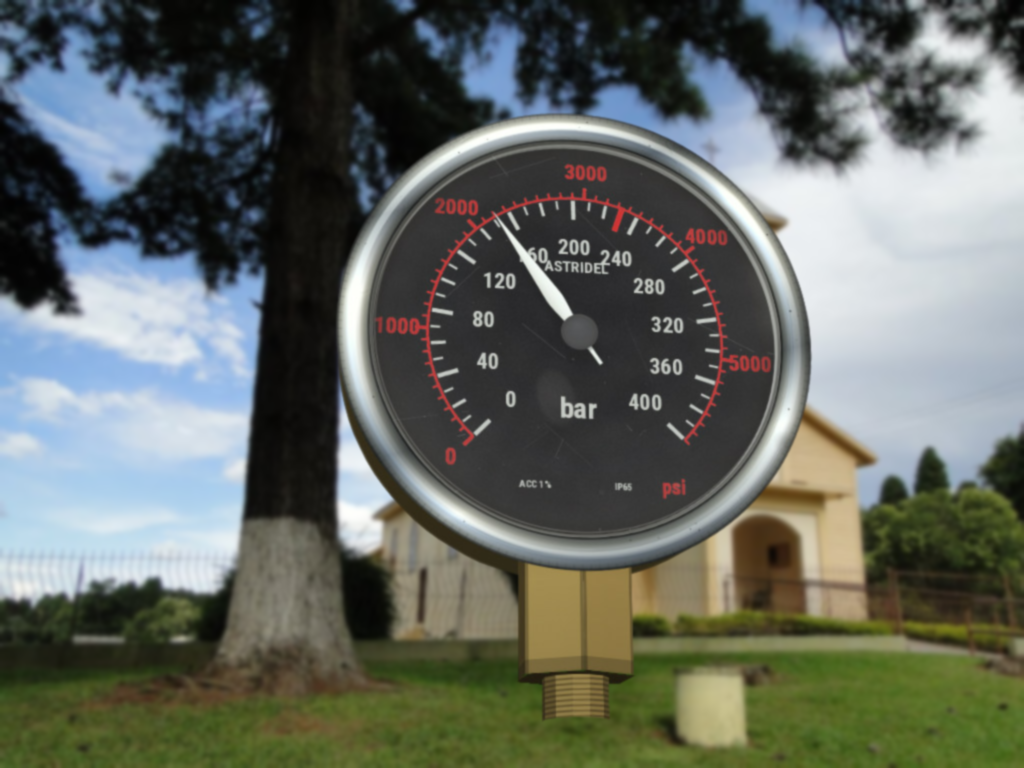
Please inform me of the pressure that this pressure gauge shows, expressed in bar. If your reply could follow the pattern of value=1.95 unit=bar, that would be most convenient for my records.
value=150 unit=bar
